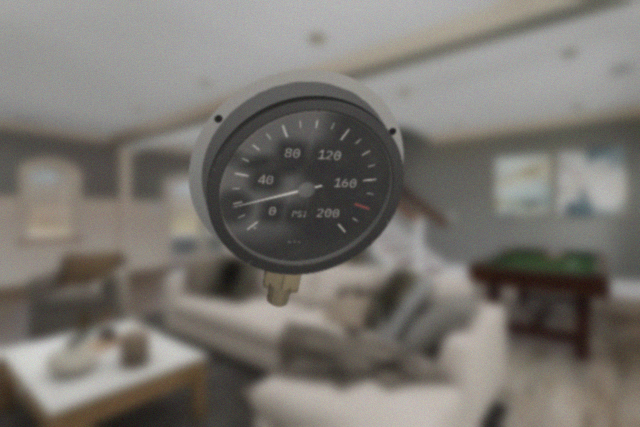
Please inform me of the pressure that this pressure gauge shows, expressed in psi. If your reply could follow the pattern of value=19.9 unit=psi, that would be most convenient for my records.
value=20 unit=psi
